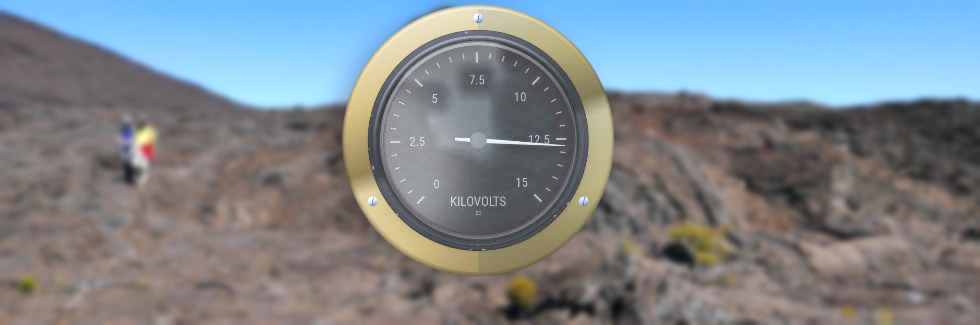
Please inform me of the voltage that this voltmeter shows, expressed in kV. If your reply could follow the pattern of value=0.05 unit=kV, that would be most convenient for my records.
value=12.75 unit=kV
